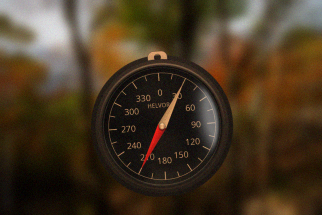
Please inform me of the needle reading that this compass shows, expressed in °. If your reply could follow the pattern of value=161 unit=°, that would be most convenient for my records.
value=210 unit=°
